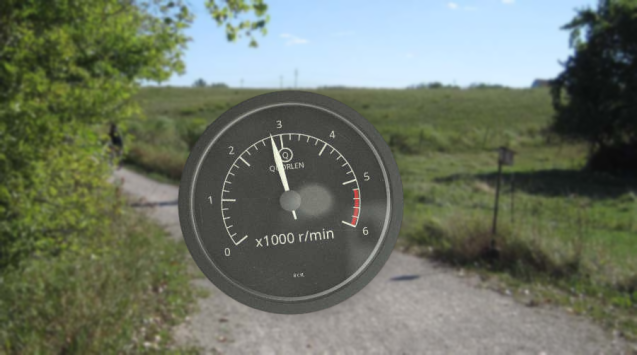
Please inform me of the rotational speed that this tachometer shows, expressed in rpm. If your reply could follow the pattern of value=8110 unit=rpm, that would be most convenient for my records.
value=2800 unit=rpm
